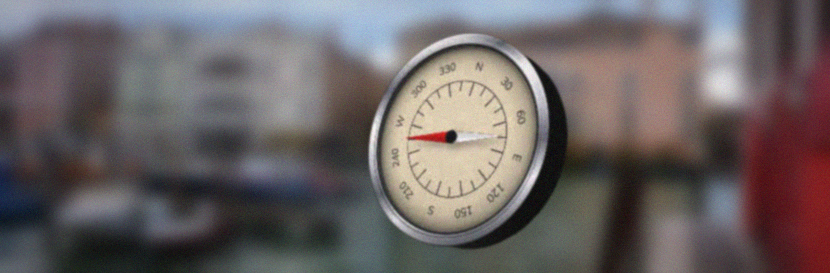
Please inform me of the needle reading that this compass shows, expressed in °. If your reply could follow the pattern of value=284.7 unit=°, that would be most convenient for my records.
value=255 unit=°
